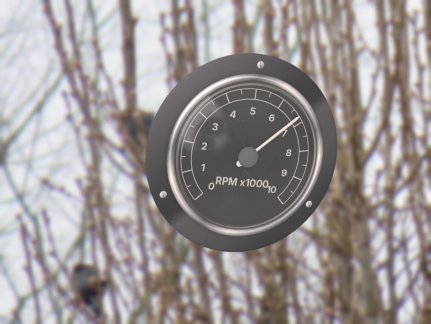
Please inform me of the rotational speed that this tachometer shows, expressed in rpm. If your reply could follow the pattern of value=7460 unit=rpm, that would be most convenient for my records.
value=6750 unit=rpm
